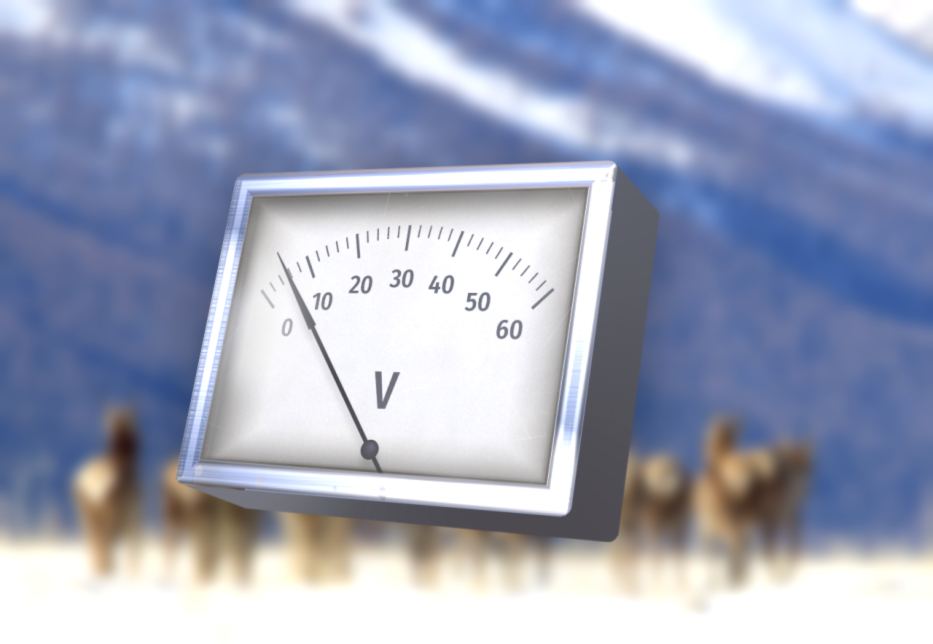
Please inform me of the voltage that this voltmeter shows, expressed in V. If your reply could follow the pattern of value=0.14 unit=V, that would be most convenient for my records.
value=6 unit=V
